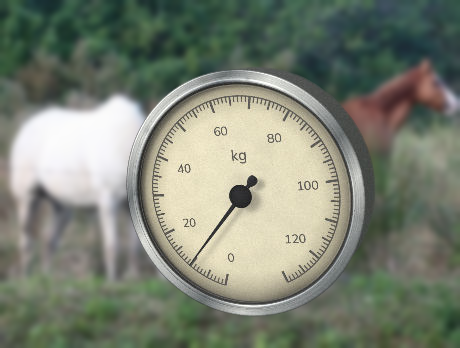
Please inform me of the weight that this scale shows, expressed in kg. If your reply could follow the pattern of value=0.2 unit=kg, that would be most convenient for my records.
value=10 unit=kg
